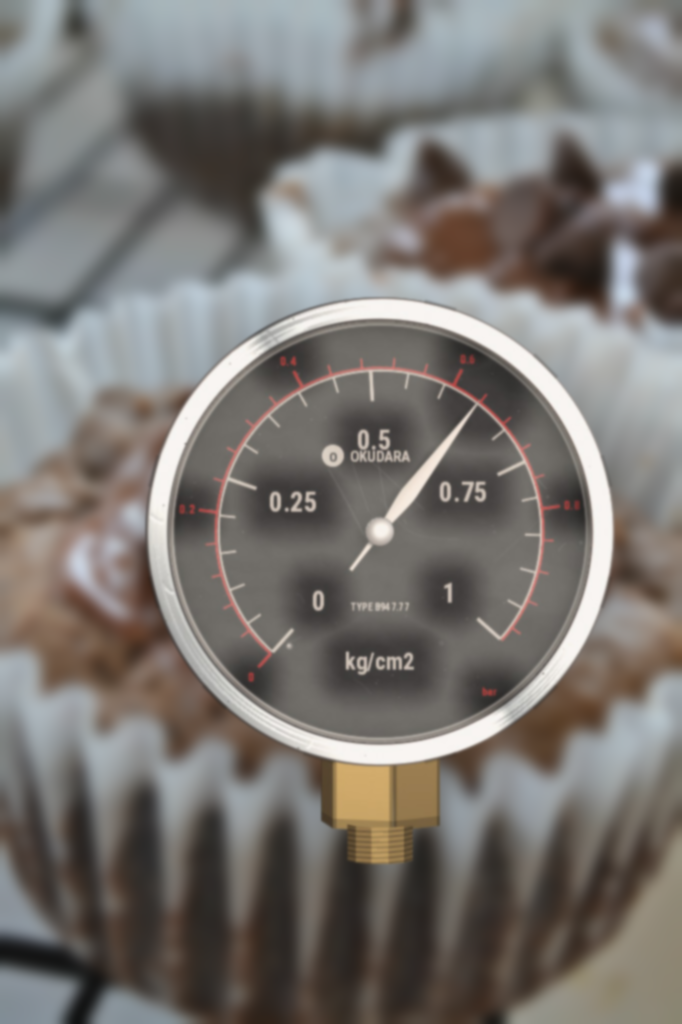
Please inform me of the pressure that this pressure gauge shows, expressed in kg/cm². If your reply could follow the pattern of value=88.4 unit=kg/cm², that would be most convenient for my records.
value=0.65 unit=kg/cm²
